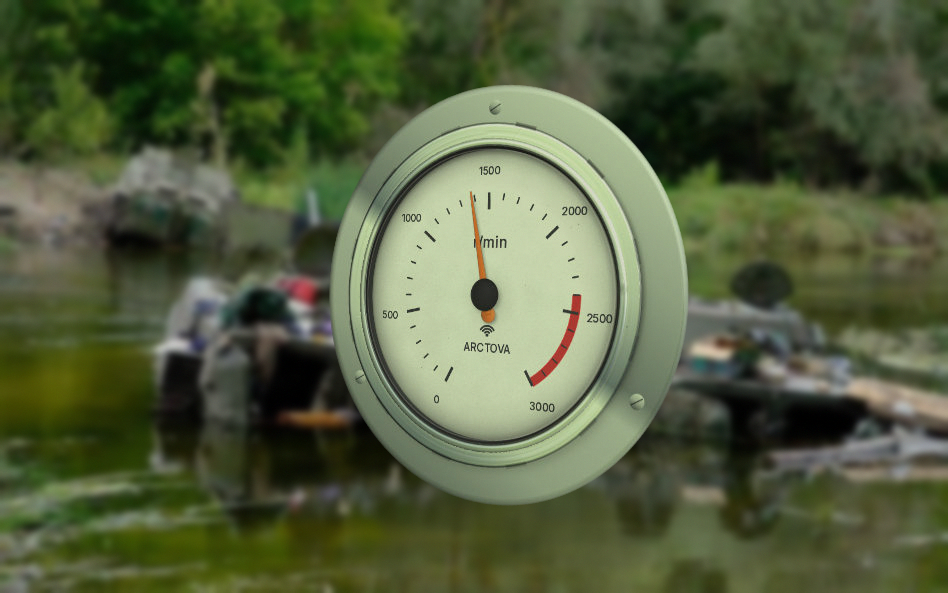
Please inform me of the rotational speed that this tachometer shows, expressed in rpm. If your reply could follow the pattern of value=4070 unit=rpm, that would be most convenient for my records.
value=1400 unit=rpm
